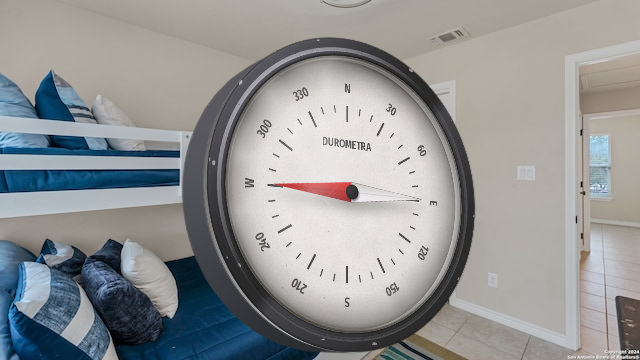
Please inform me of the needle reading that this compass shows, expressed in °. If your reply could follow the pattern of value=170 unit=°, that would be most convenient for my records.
value=270 unit=°
